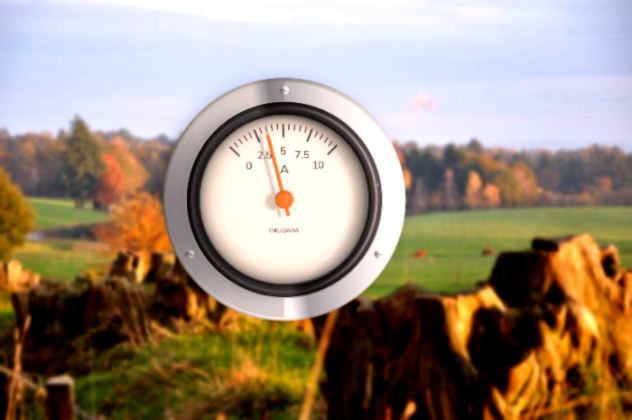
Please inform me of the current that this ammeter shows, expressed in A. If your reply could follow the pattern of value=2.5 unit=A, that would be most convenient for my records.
value=3.5 unit=A
